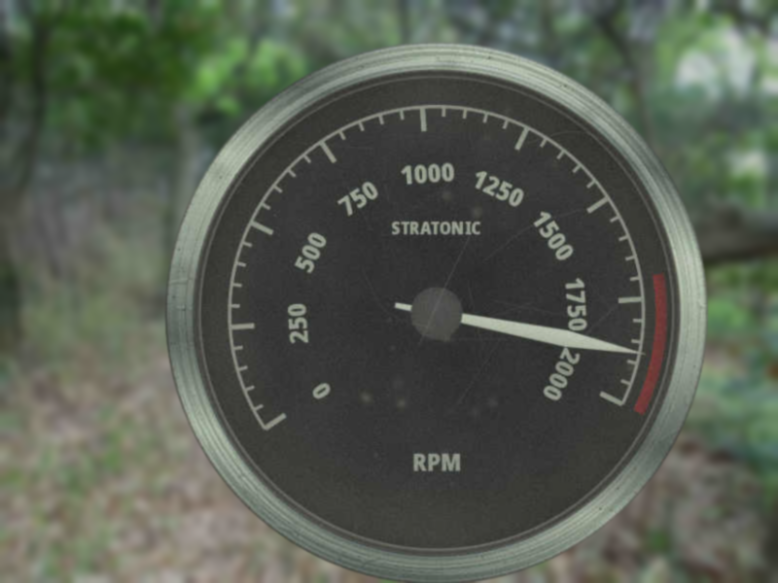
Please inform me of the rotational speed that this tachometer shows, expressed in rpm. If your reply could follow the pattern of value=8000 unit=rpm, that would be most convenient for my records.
value=1875 unit=rpm
